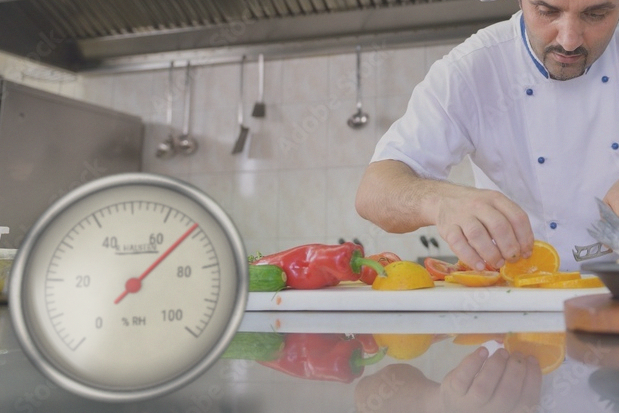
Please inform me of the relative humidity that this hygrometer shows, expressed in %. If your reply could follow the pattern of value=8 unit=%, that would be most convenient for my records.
value=68 unit=%
